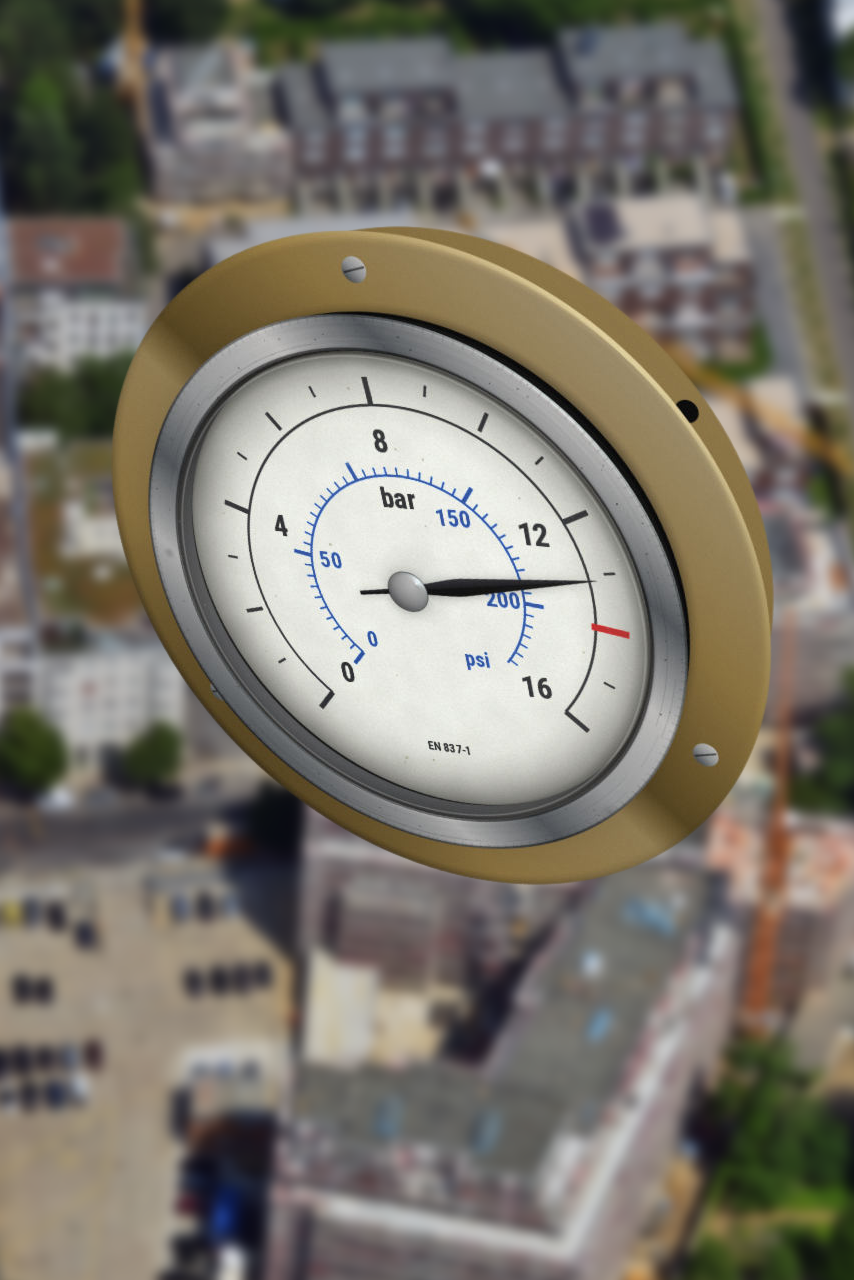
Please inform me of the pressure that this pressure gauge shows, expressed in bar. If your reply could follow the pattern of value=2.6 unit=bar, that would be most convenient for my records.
value=13 unit=bar
